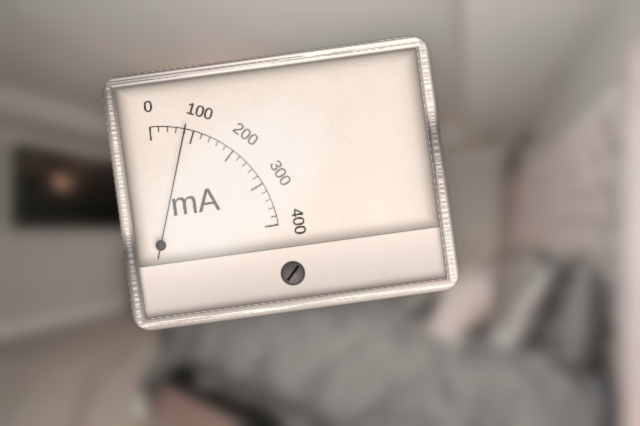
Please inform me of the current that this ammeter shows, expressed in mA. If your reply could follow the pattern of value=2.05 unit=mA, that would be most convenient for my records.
value=80 unit=mA
